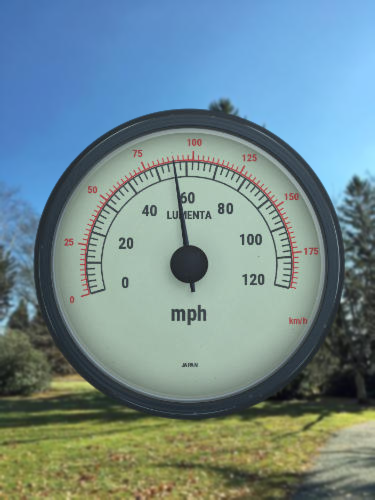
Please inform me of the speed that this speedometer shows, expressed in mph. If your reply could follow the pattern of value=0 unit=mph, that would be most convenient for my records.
value=56 unit=mph
